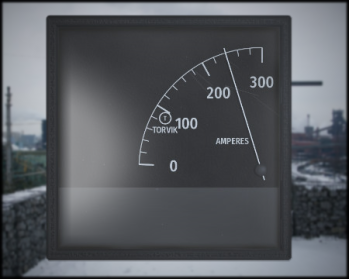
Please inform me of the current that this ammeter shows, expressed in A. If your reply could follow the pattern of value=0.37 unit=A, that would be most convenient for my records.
value=240 unit=A
